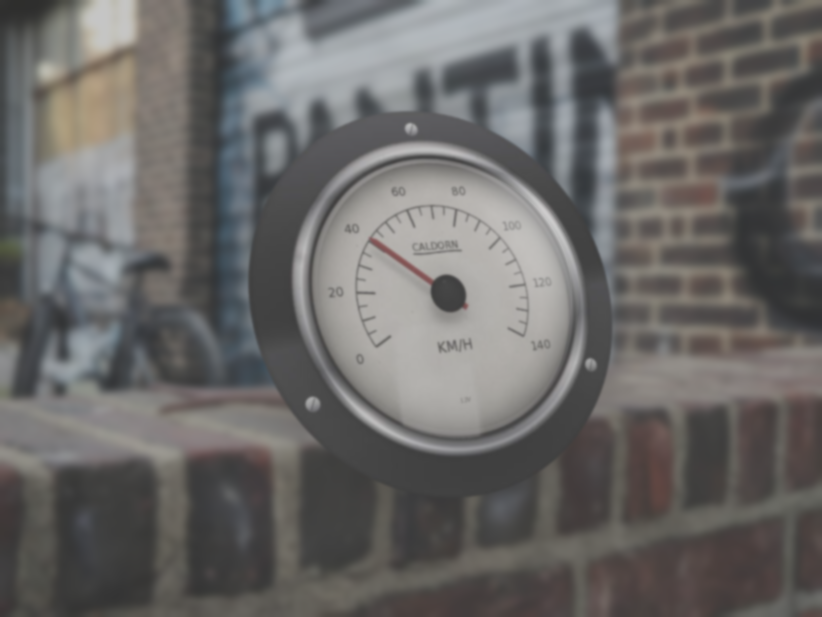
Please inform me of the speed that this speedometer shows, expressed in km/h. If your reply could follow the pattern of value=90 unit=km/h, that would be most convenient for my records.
value=40 unit=km/h
